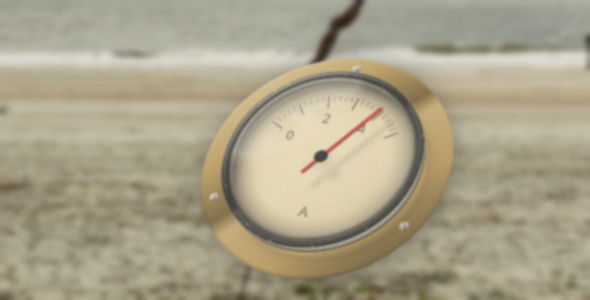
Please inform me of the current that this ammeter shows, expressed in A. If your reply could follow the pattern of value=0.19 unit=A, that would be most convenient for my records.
value=4 unit=A
